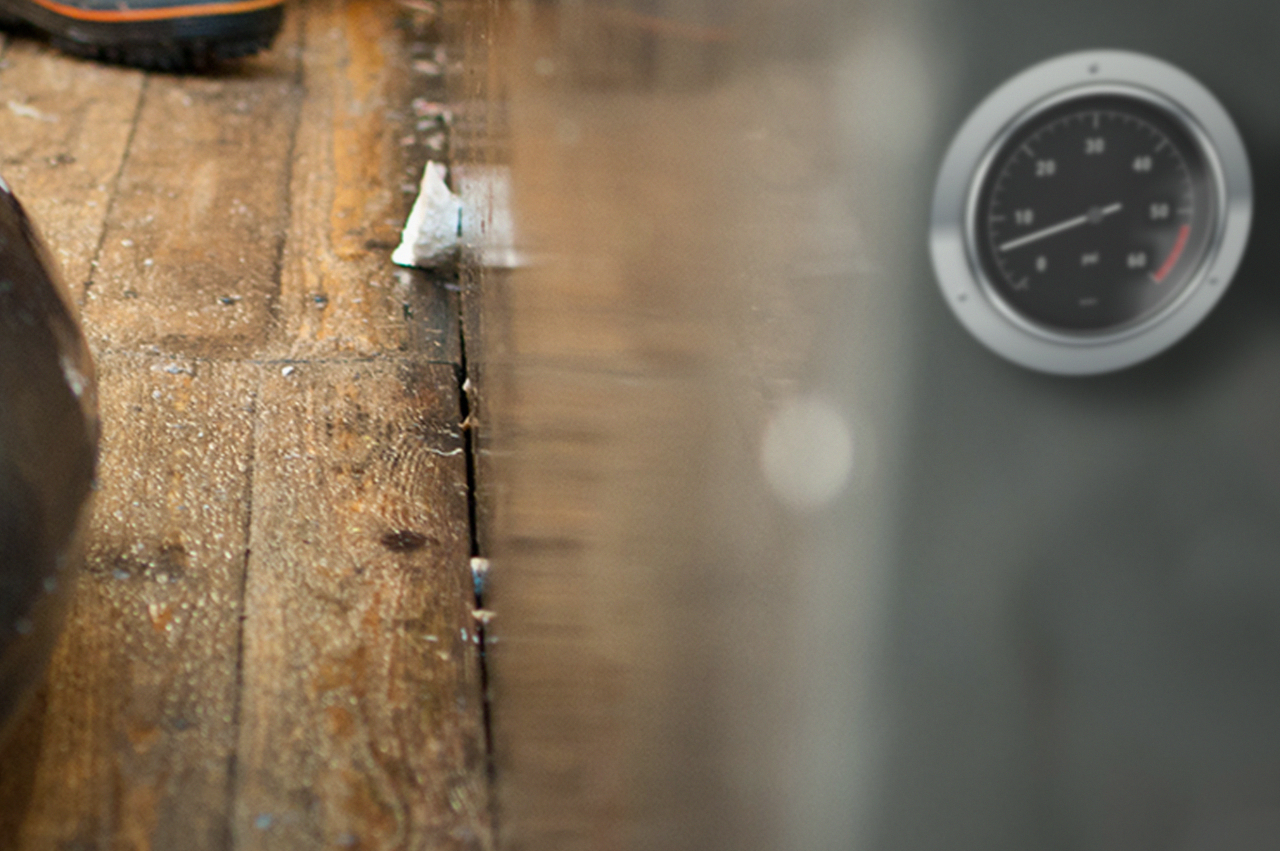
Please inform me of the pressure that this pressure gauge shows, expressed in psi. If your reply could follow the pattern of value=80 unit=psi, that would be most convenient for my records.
value=6 unit=psi
